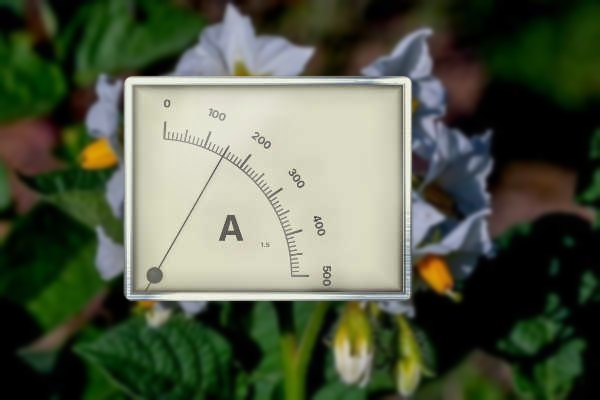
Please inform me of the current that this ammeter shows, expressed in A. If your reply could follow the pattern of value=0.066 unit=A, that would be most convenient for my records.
value=150 unit=A
